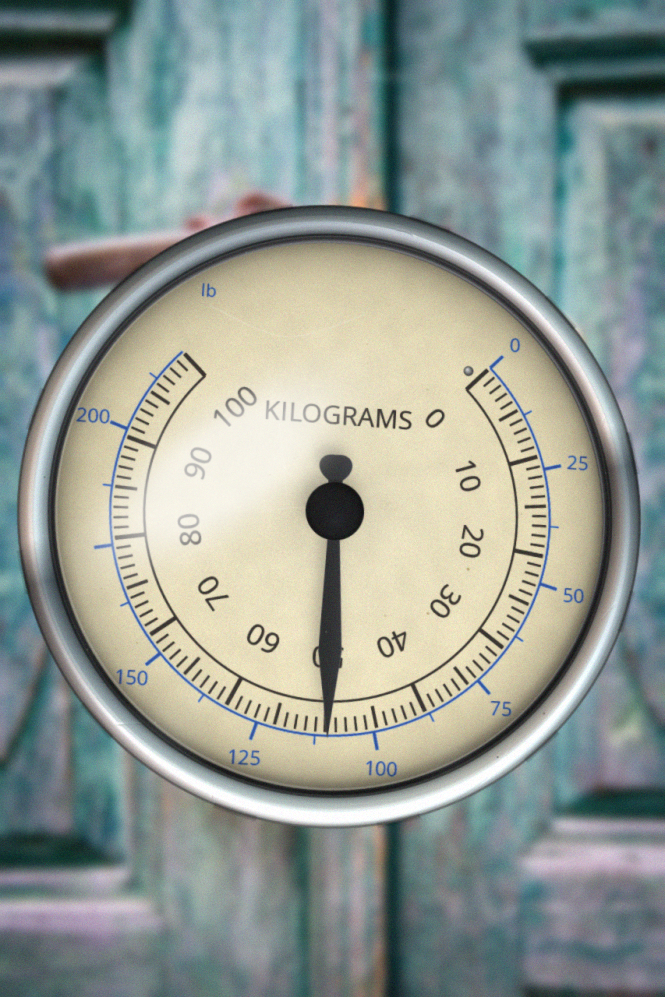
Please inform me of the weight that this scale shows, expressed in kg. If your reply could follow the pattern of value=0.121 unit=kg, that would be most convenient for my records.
value=50 unit=kg
